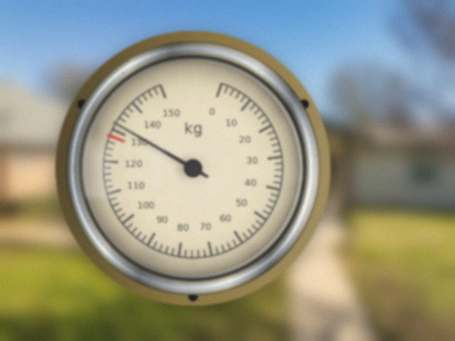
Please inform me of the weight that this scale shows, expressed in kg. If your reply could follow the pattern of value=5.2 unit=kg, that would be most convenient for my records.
value=132 unit=kg
